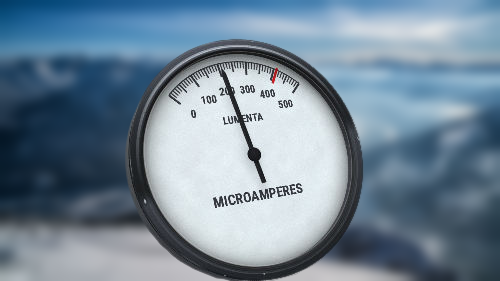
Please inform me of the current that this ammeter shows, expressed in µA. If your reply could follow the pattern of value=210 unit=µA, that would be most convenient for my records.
value=200 unit=µA
